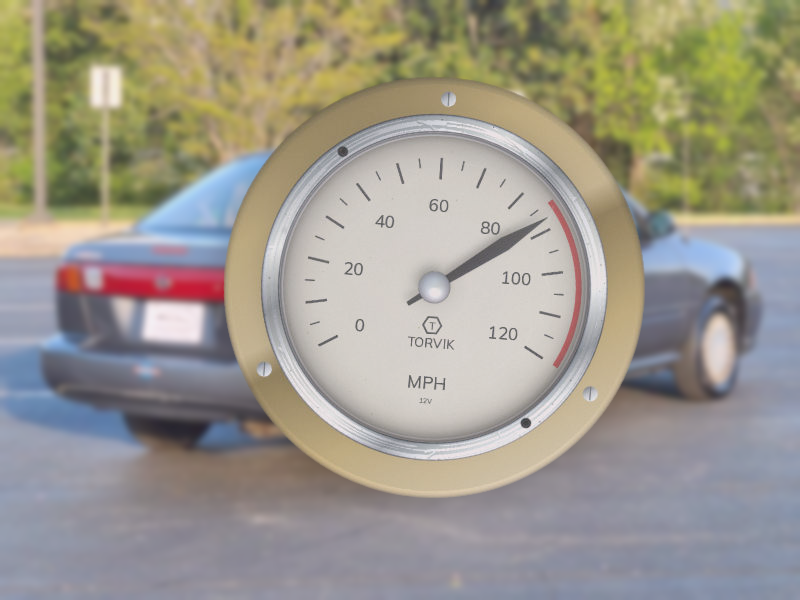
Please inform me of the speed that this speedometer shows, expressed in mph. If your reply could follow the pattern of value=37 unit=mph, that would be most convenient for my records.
value=87.5 unit=mph
